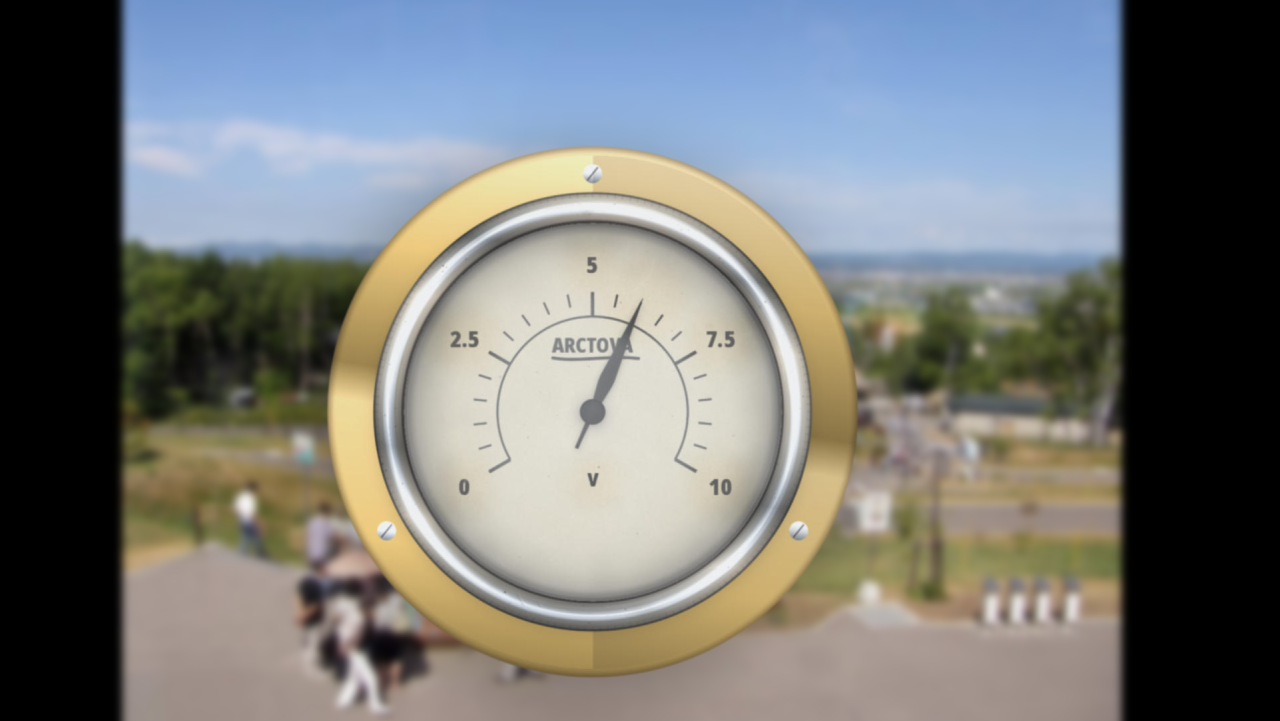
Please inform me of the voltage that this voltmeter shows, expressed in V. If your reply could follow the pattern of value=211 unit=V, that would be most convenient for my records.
value=6 unit=V
